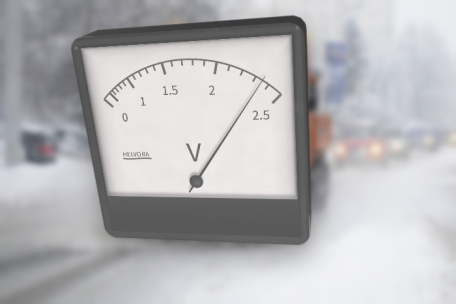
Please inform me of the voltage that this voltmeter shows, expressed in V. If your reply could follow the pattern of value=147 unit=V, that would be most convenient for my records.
value=2.35 unit=V
